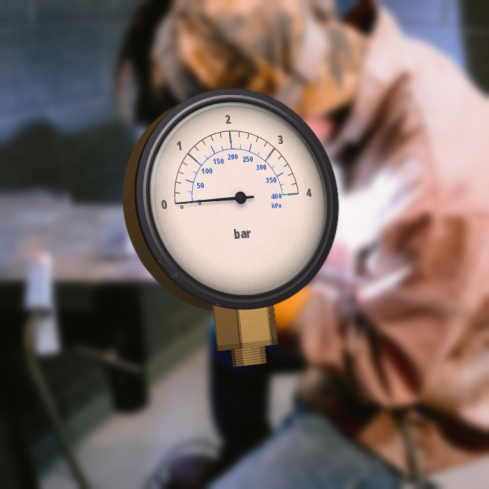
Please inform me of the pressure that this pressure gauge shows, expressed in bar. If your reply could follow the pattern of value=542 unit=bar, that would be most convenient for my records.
value=0 unit=bar
